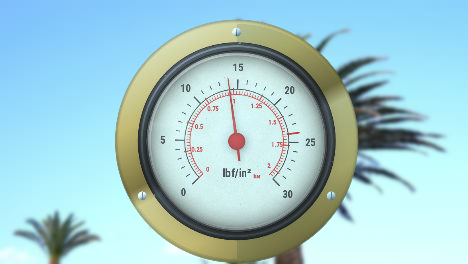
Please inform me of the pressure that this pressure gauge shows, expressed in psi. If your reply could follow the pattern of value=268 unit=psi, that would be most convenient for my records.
value=14 unit=psi
